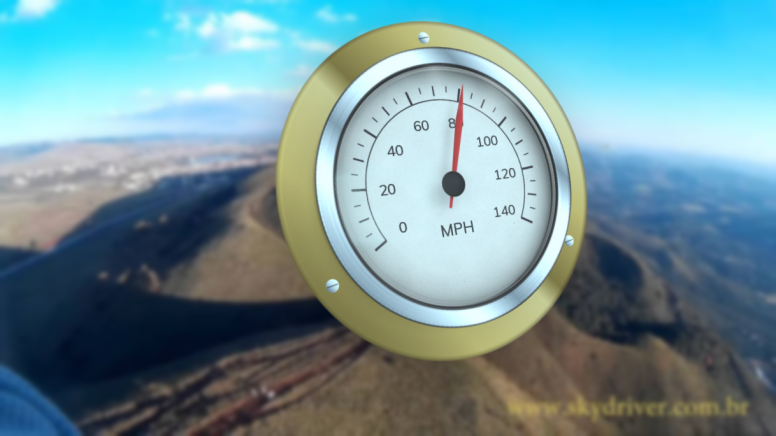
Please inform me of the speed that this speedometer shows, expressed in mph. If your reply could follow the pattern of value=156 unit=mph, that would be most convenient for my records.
value=80 unit=mph
